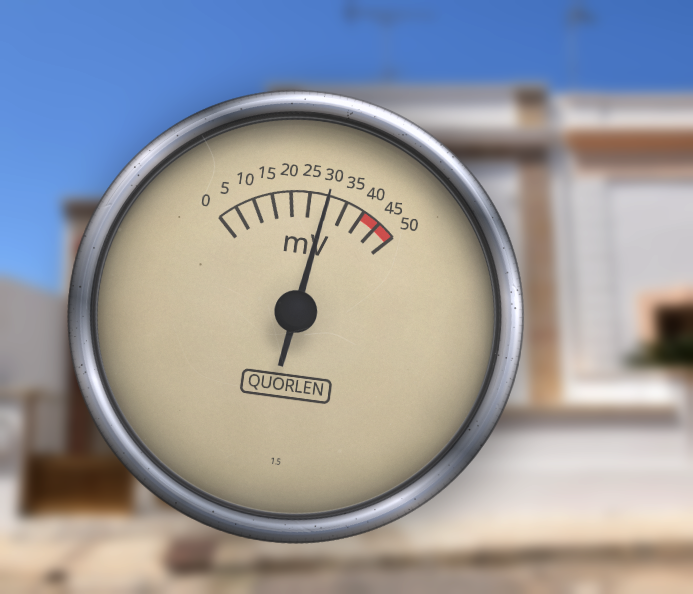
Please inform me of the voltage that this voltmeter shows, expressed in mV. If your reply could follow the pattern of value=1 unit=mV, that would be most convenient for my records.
value=30 unit=mV
